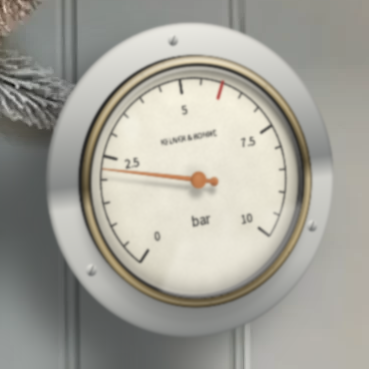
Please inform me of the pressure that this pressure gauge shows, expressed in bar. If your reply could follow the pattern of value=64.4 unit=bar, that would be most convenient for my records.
value=2.25 unit=bar
